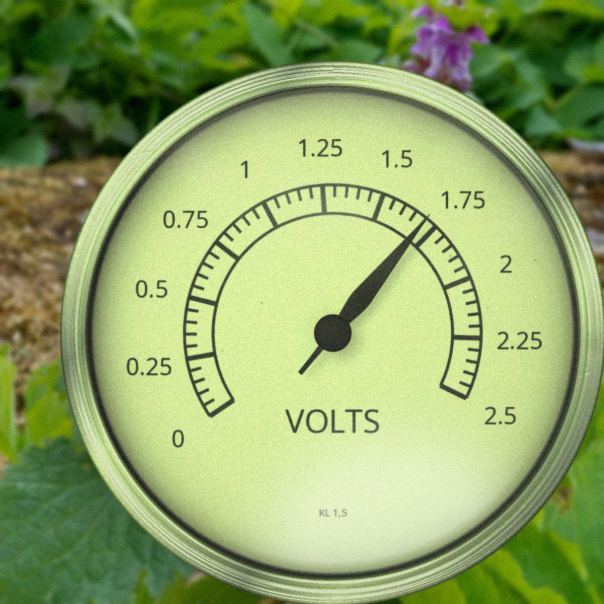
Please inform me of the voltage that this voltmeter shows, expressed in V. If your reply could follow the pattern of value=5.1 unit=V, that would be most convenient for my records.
value=1.7 unit=V
